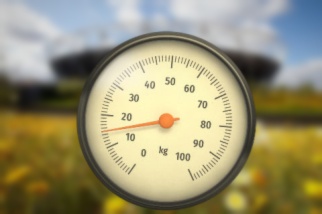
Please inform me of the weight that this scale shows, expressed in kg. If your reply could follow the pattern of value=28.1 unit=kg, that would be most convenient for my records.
value=15 unit=kg
